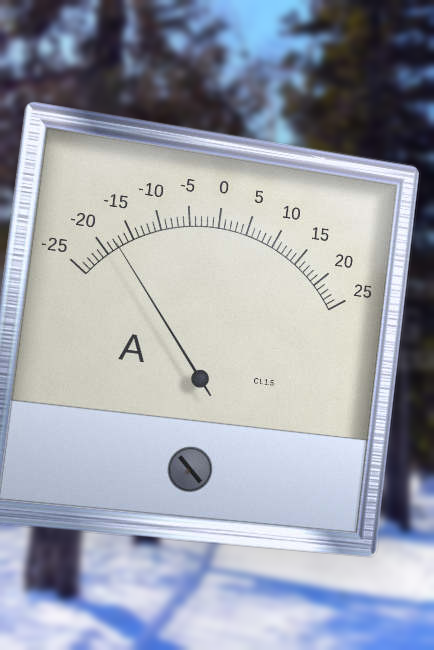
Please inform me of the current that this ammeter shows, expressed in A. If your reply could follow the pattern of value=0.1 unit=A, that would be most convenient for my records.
value=-18 unit=A
